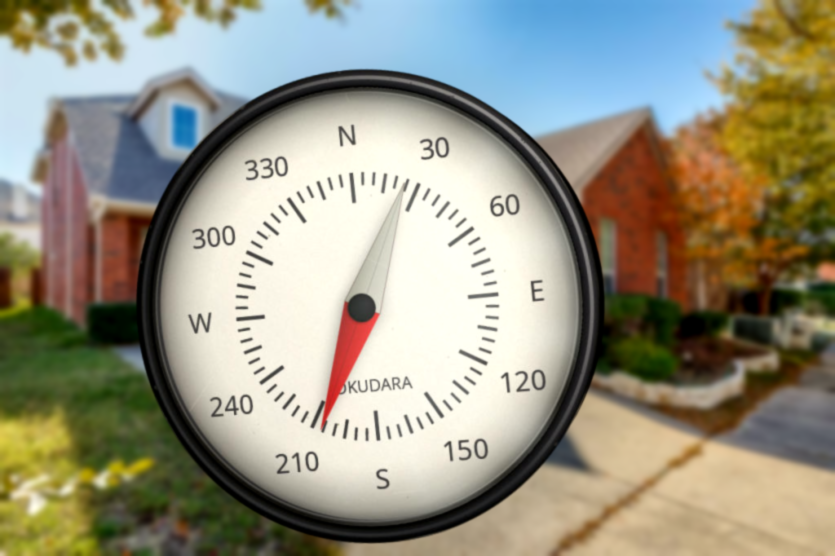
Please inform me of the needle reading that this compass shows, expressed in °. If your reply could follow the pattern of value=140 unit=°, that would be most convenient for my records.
value=205 unit=°
